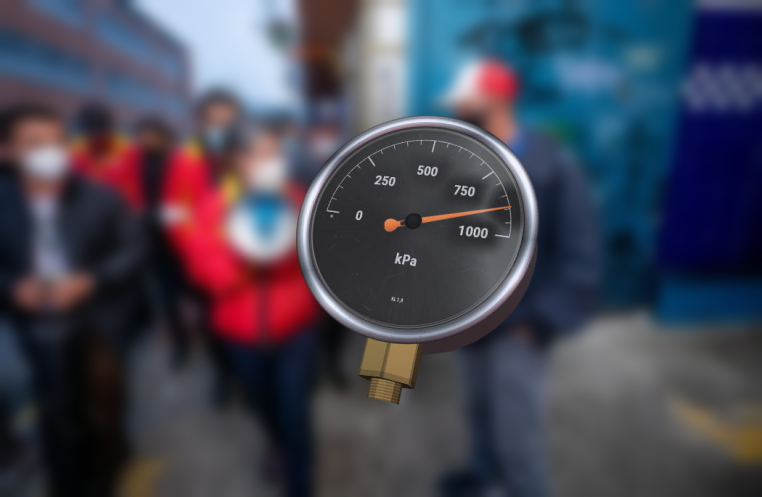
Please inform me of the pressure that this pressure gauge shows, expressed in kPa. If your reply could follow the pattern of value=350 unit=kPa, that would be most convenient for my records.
value=900 unit=kPa
